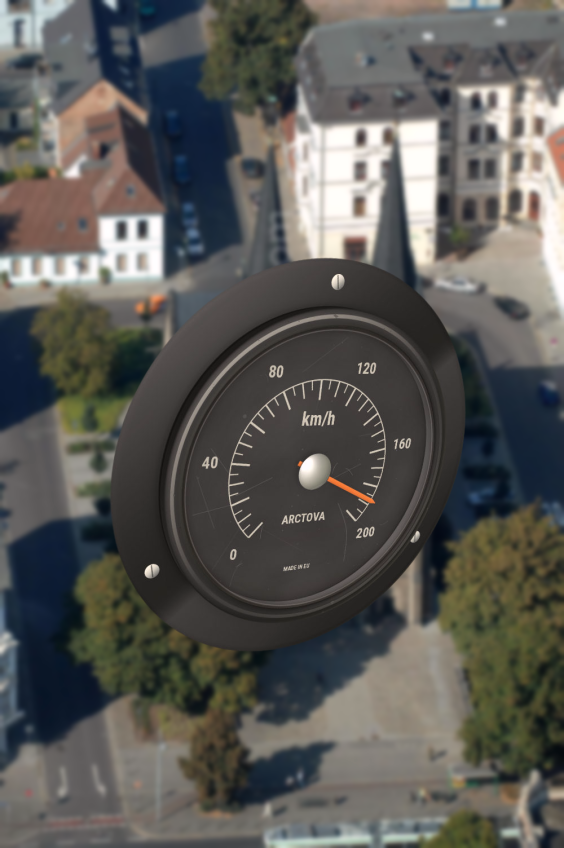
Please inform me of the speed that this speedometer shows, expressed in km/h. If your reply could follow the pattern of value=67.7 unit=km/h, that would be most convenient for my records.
value=187.5 unit=km/h
